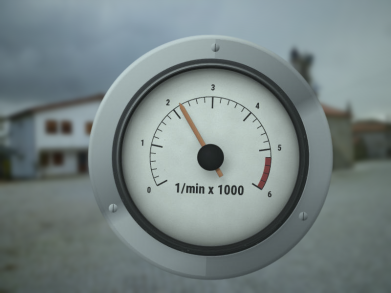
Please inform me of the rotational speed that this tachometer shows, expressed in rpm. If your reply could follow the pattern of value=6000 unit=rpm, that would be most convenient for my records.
value=2200 unit=rpm
